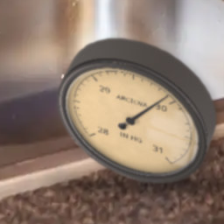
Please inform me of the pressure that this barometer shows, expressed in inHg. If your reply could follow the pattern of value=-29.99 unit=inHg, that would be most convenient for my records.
value=29.9 unit=inHg
